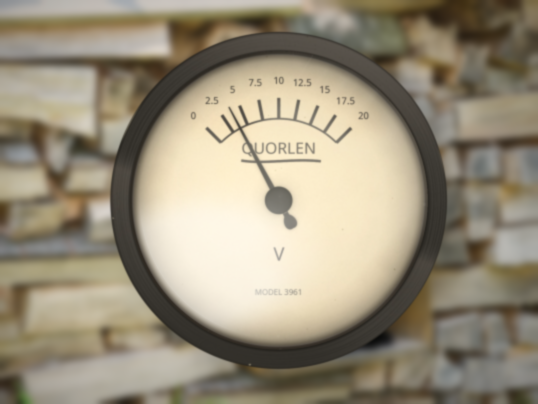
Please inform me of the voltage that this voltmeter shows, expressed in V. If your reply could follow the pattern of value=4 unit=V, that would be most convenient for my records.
value=3.75 unit=V
